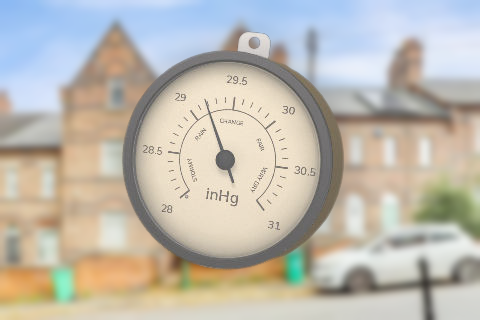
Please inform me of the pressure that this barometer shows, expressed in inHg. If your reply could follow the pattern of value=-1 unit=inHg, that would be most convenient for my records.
value=29.2 unit=inHg
